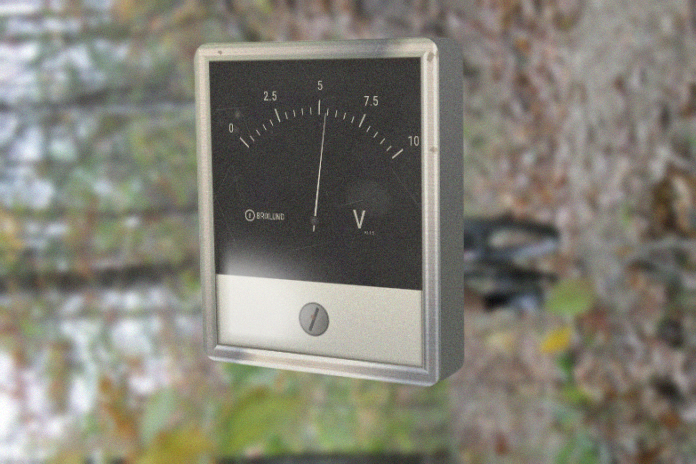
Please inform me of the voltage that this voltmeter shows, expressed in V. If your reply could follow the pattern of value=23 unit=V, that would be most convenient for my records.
value=5.5 unit=V
